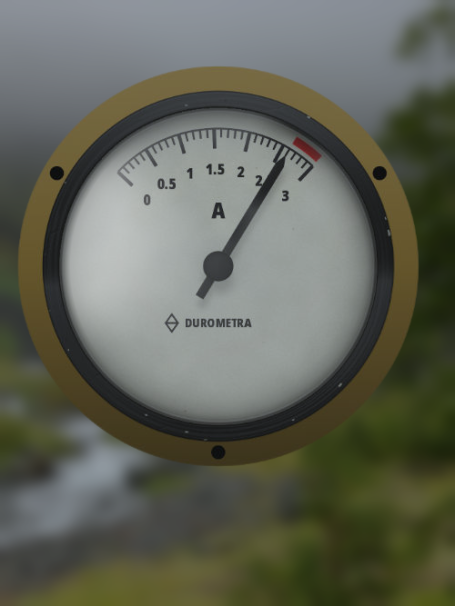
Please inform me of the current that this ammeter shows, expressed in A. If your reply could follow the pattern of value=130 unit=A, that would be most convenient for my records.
value=2.6 unit=A
